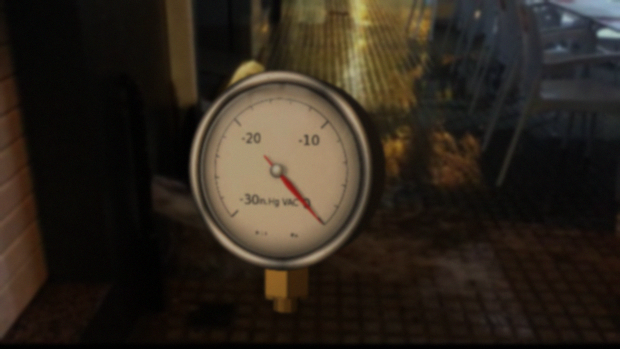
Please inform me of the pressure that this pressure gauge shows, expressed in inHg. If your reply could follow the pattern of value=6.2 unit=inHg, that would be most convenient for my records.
value=0 unit=inHg
